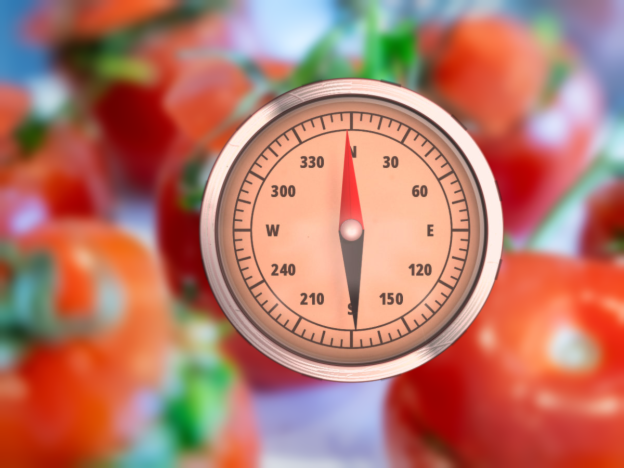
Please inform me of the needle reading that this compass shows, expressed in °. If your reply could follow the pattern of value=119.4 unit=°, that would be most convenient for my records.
value=357.5 unit=°
